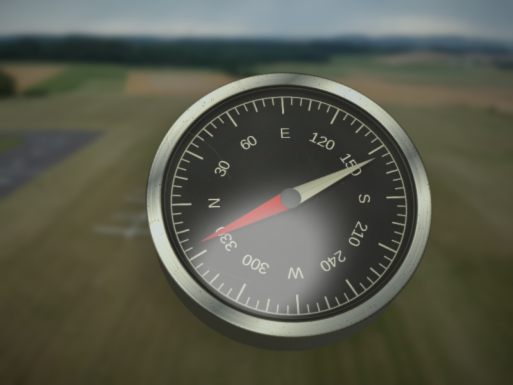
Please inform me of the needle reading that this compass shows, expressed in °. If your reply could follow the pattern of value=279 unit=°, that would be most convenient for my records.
value=335 unit=°
